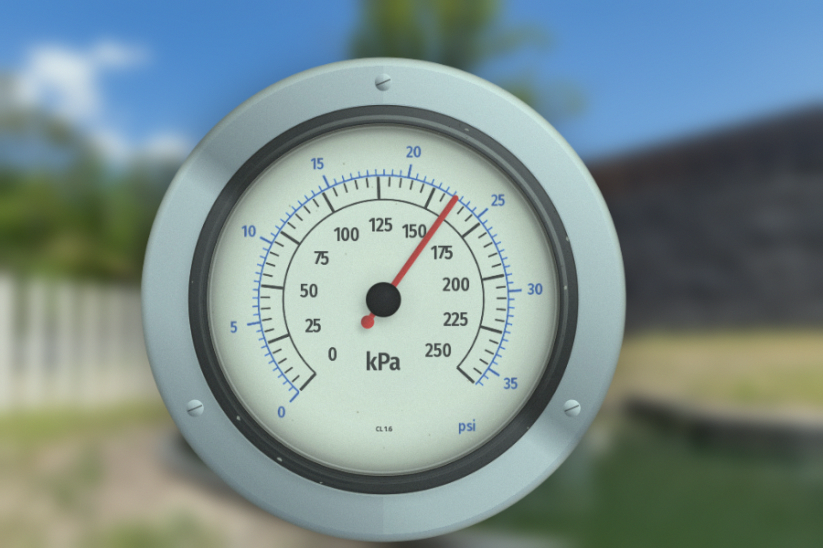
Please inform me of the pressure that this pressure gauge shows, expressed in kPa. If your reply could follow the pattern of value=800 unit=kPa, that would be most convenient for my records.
value=160 unit=kPa
